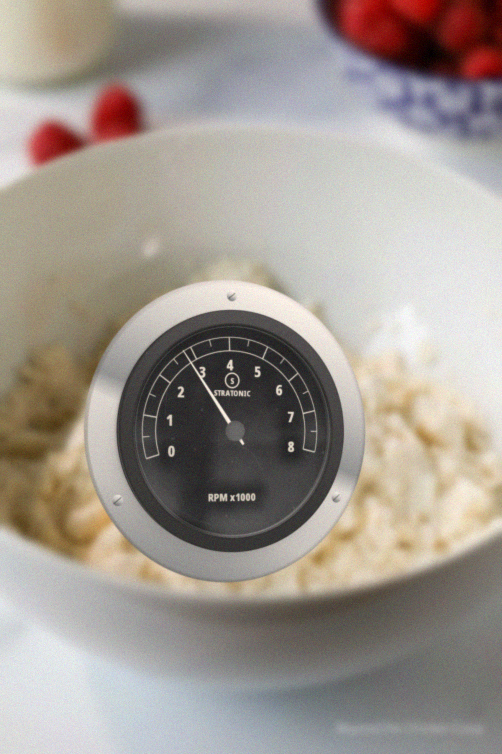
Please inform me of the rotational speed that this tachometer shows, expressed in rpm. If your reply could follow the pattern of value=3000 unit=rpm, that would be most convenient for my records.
value=2750 unit=rpm
